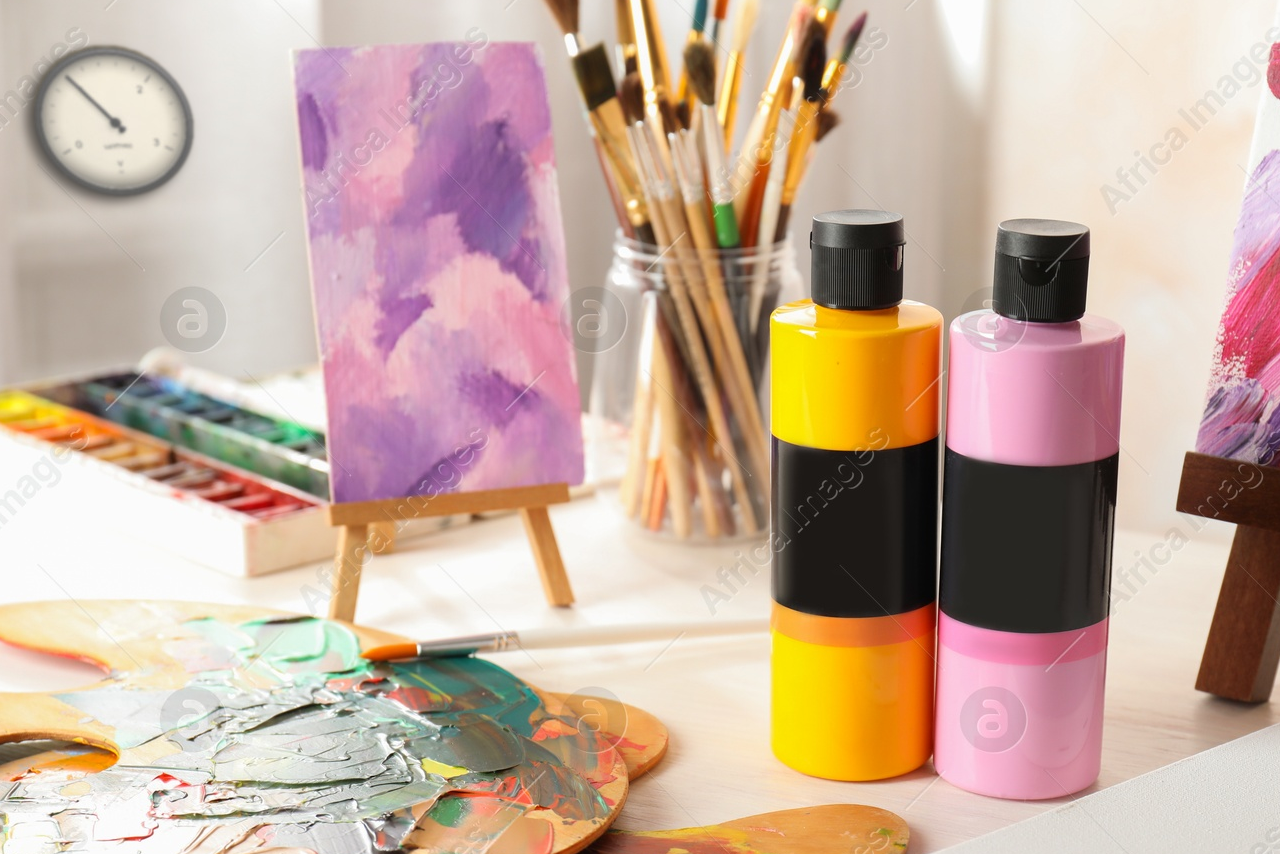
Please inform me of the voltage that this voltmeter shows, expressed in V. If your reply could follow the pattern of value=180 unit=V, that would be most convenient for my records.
value=1 unit=V
